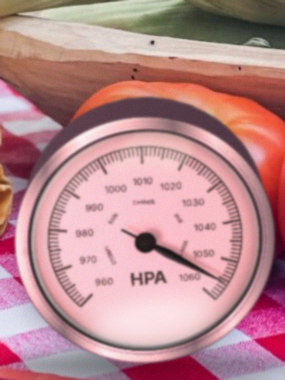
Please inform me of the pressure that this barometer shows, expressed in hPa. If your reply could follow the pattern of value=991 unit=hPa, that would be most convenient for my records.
value=1055 unit=hPa
